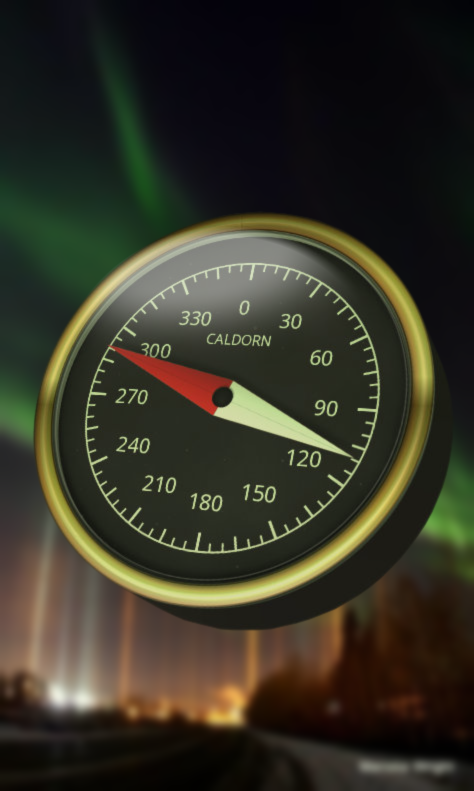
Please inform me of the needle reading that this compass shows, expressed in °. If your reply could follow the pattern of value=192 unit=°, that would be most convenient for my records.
value=290 unit=°
